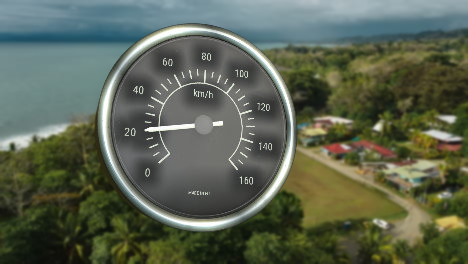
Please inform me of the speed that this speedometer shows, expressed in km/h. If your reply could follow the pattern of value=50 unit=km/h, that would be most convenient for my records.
value=20 unit=km/h
